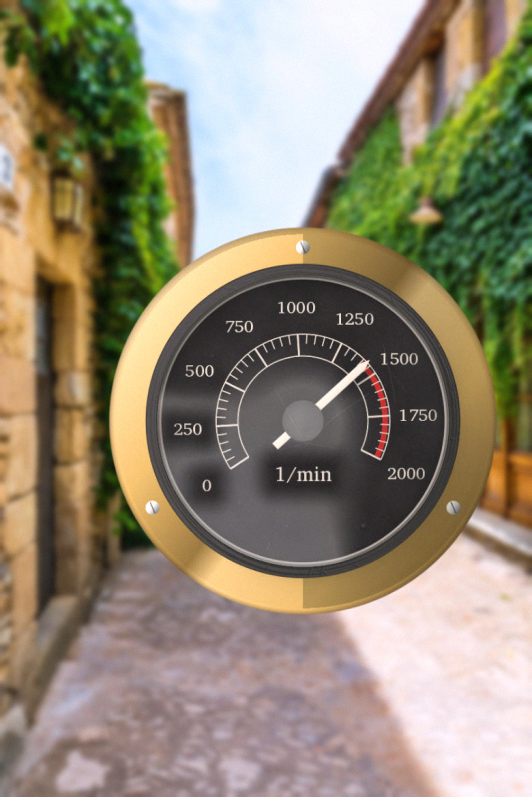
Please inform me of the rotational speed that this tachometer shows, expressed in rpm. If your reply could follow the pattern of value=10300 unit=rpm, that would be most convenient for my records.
value=1425 unit=rpm
